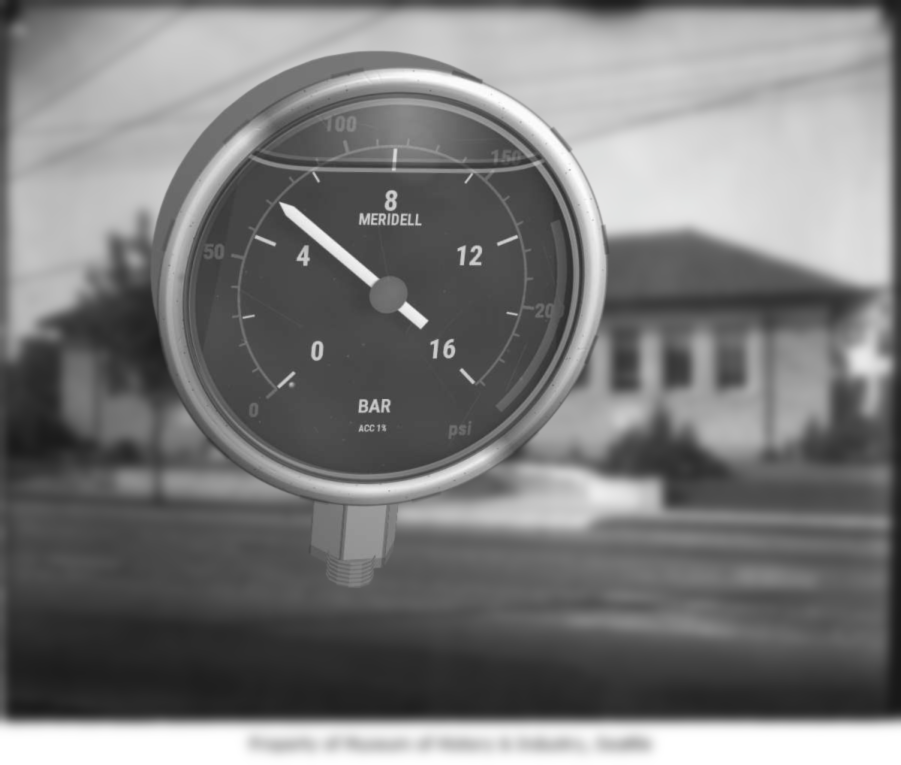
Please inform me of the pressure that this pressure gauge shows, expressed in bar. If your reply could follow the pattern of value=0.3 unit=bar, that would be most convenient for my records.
value=5 unit=bar
